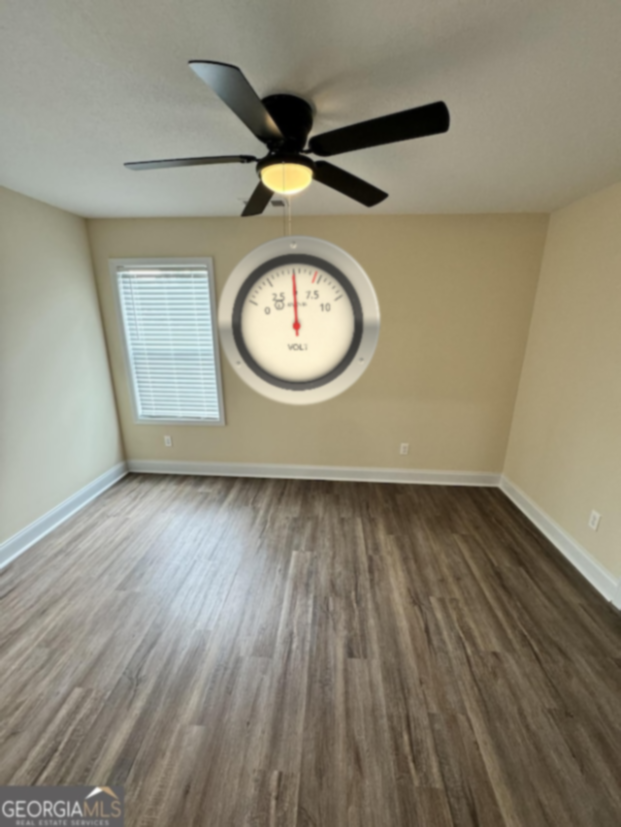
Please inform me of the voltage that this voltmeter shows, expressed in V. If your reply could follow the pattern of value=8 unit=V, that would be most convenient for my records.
value=5 unit=V
